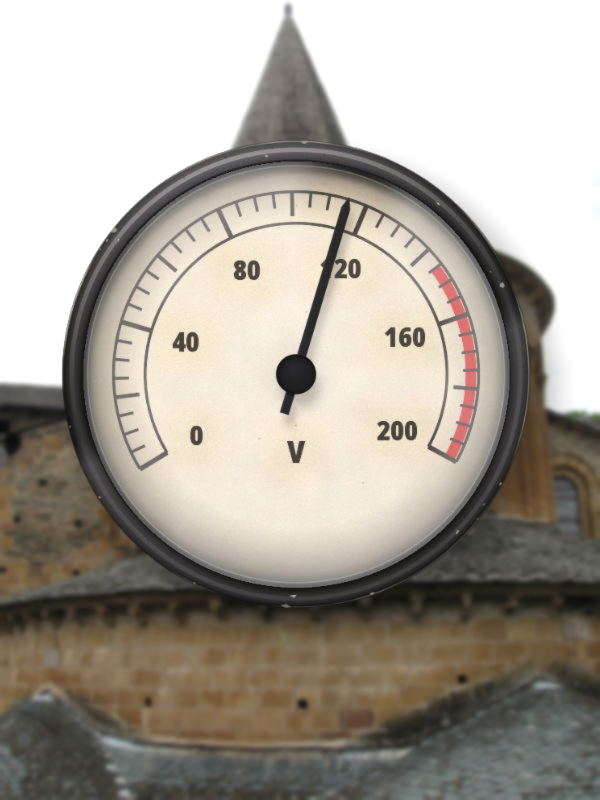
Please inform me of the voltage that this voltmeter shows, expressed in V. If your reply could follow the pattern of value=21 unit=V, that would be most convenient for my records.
value=115 unit=V
